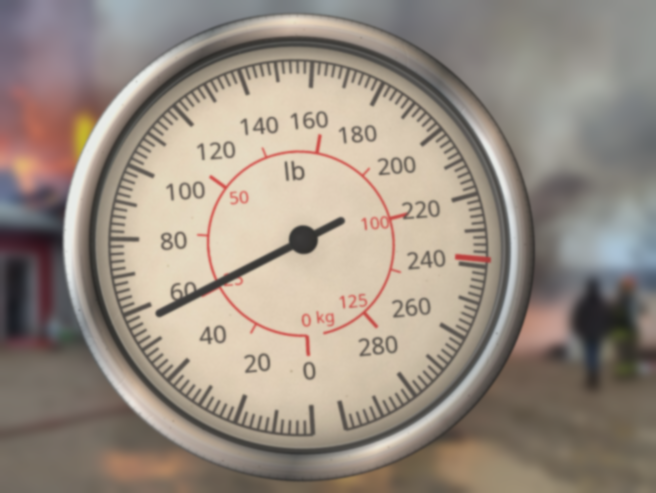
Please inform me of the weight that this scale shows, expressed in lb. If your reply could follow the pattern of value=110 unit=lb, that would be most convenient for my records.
value=56 unit=lb
